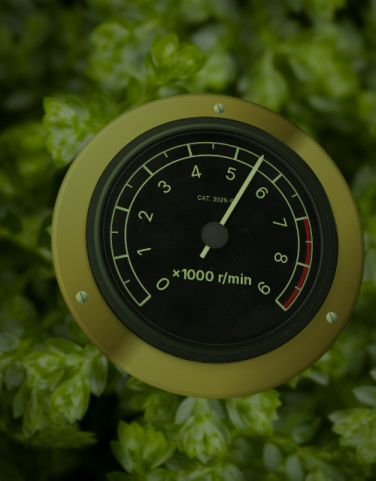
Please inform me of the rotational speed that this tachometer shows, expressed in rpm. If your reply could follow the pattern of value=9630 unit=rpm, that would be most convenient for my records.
value=5500 unit=rpm
